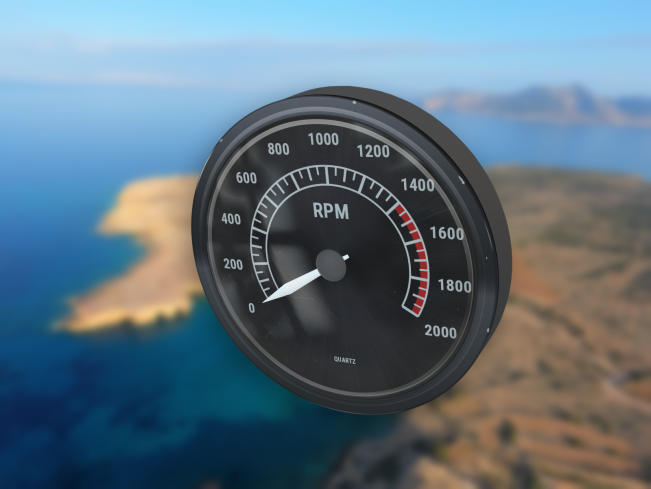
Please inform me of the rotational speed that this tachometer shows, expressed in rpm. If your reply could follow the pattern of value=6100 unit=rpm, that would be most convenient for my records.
value=0 unit=rpm
